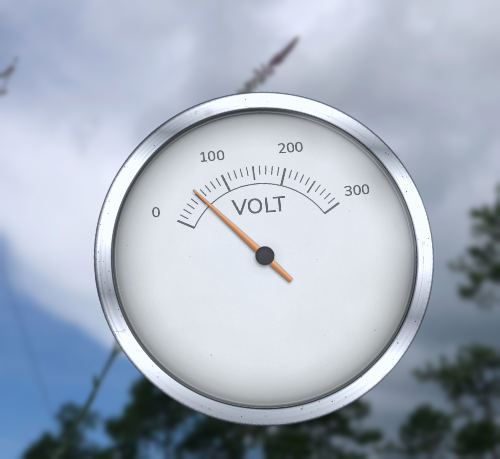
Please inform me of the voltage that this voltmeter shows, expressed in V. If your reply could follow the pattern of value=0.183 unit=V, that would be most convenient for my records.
value=50 unit=V
